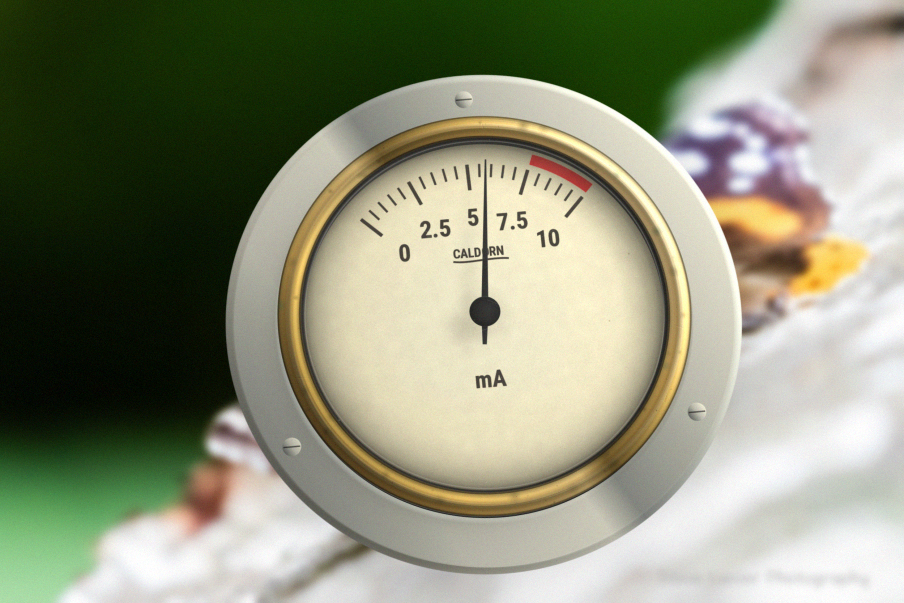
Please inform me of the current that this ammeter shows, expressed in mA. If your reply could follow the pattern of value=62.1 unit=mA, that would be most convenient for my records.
value=5.75 unit=mA
